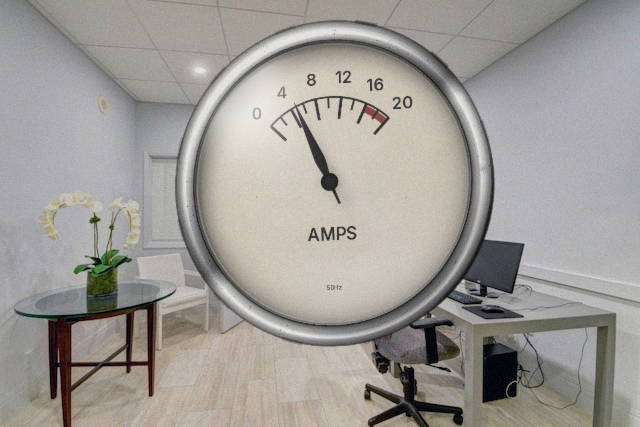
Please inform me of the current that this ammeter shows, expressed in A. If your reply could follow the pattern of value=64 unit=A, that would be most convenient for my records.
value=5 unit=A
